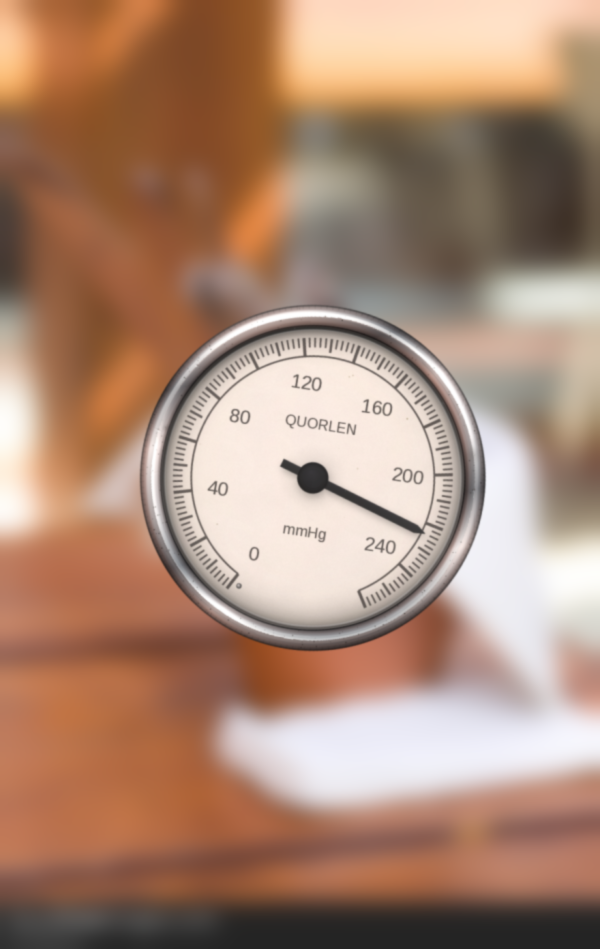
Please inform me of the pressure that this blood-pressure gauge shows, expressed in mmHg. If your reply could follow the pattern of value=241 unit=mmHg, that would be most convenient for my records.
value=224 unit=mmHg
